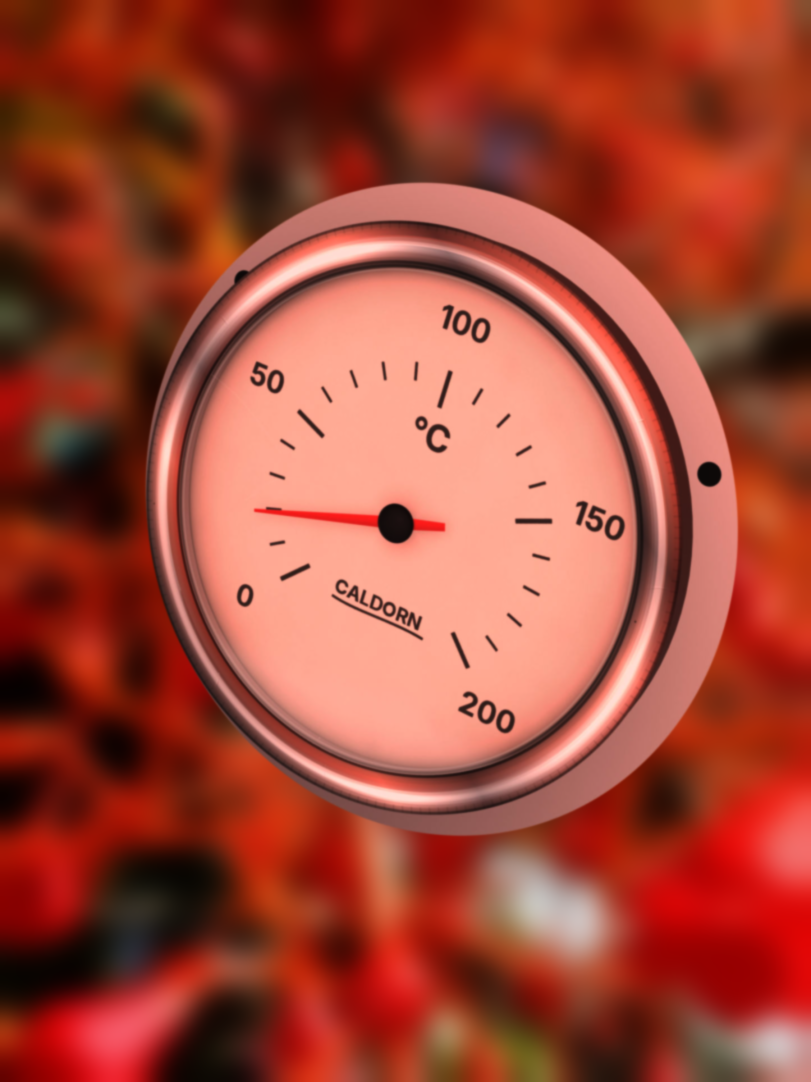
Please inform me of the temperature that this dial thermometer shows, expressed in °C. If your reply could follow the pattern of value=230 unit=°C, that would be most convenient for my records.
value=20 unit=°C
